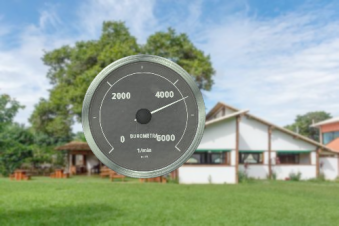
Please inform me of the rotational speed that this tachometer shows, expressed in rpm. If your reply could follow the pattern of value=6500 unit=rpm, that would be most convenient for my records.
value=4500 unit=rpm
